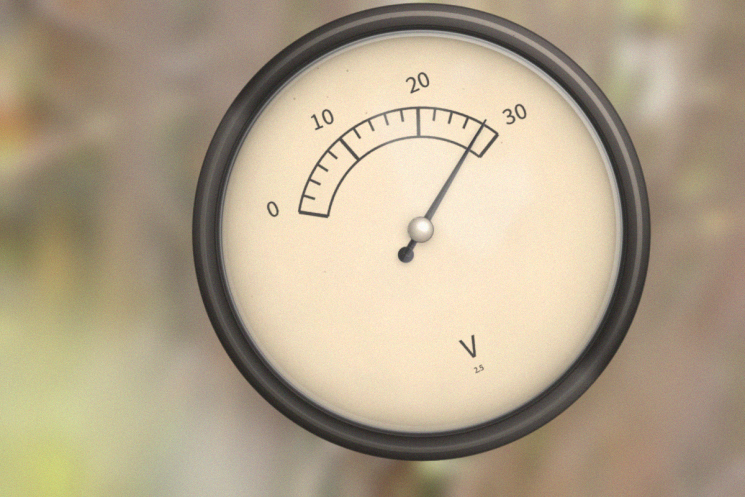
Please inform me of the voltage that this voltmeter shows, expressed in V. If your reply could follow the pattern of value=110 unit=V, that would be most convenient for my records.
value=28 unit=V
